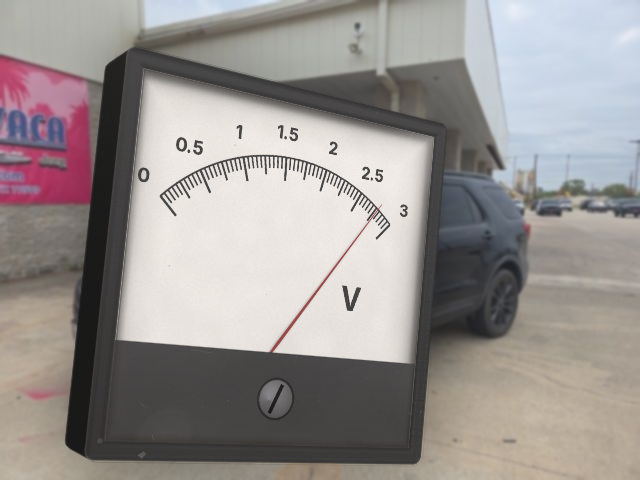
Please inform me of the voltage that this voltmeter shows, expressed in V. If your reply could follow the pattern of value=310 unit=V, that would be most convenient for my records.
value=2.75 unit=V
